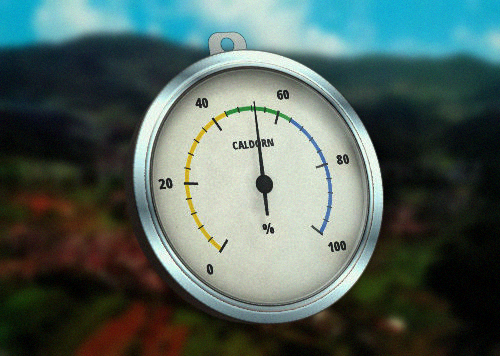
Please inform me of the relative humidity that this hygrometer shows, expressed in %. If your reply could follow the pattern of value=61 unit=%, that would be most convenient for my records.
value=52 unit=%
